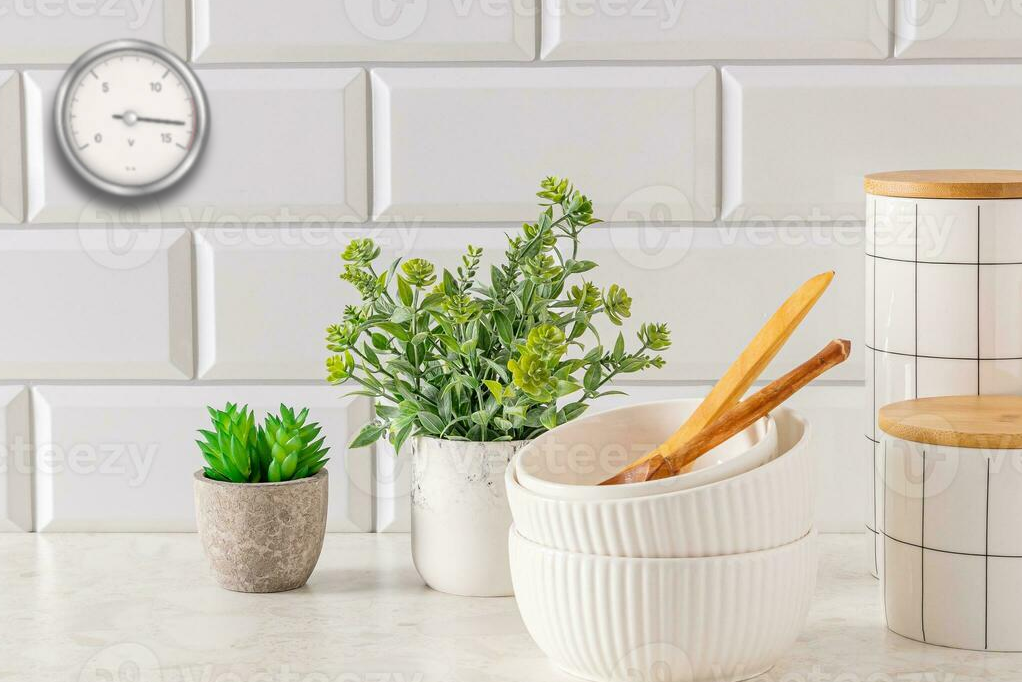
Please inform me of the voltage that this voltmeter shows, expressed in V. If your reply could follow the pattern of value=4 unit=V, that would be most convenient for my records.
value=13.5 unit=V
